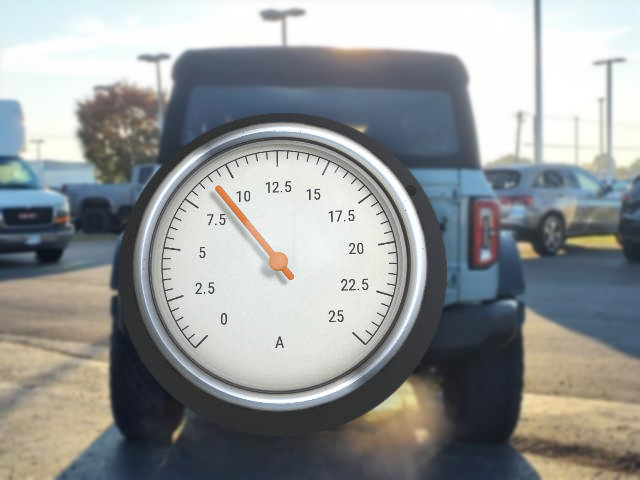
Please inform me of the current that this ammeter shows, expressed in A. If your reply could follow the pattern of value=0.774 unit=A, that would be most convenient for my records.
value=9 unit=A
